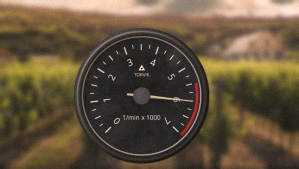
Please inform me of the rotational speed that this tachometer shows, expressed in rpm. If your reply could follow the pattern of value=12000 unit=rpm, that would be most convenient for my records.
value=6000 unit=rpm
